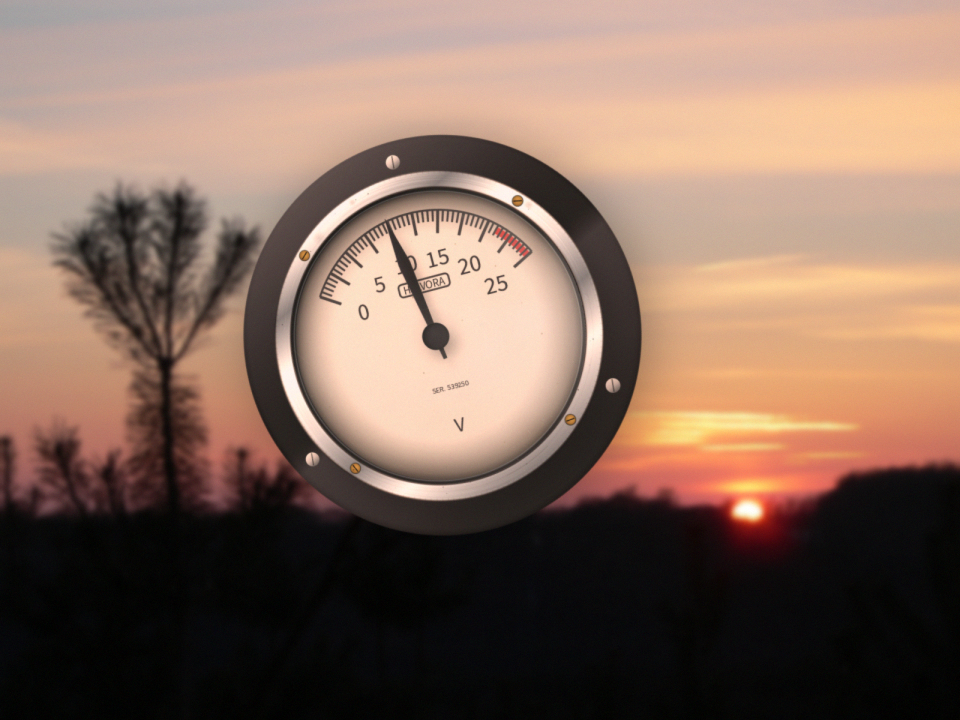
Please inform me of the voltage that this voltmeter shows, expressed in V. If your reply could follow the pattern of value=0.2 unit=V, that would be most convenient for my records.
value=10 unit=V
